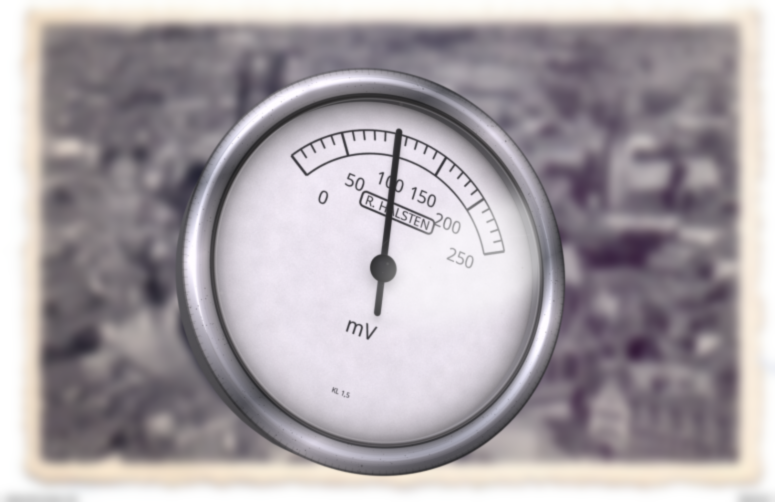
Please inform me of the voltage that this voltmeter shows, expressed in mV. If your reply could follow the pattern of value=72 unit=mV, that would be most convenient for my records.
value=100 unit=mV
